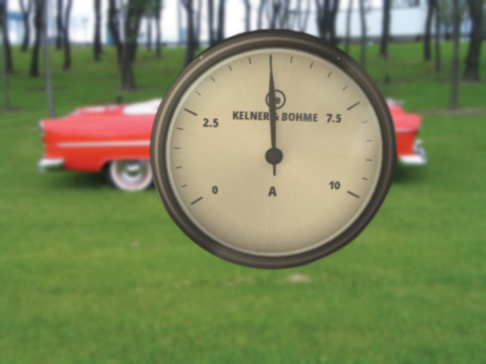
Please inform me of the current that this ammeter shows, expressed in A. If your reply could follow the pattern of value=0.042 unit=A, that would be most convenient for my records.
value=5 unit=A
